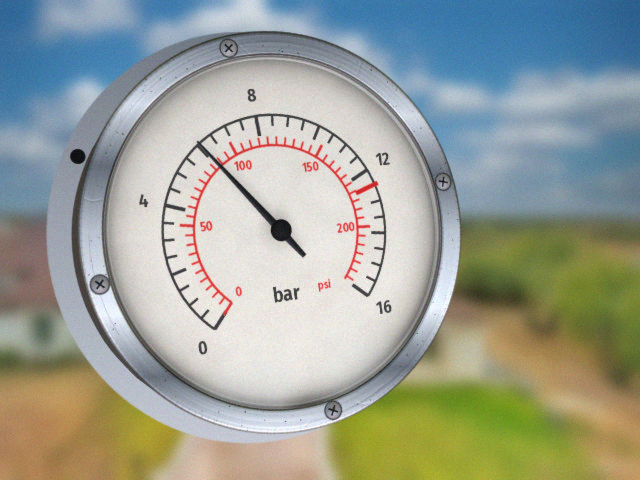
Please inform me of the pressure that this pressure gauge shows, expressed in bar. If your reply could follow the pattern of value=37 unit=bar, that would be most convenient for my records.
value=6 unit=bar
